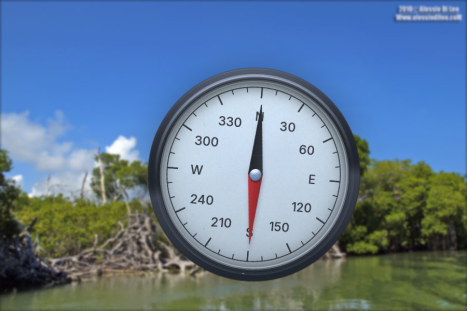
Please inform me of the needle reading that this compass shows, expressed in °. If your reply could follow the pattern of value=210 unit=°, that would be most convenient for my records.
value=180 unit=°
